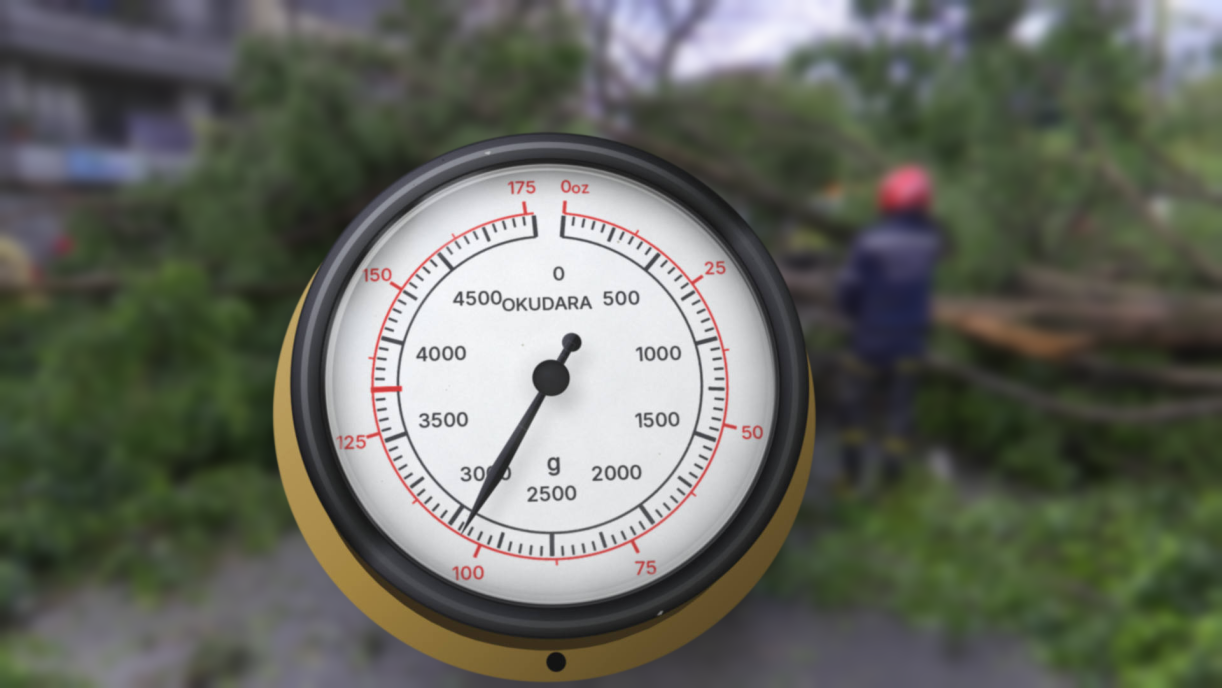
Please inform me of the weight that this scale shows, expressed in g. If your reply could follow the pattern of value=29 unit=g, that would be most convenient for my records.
value=2925 unit=g
